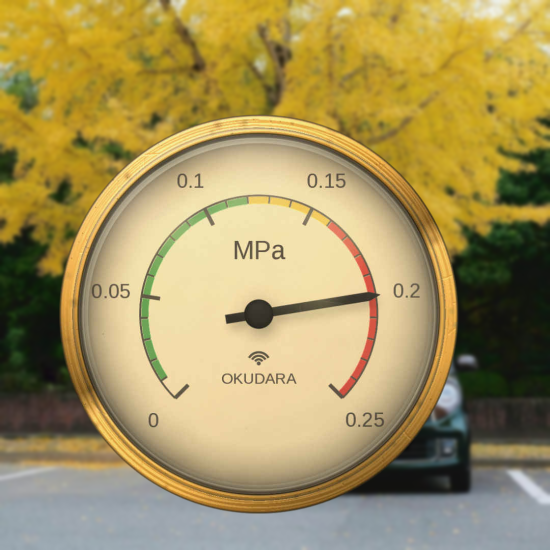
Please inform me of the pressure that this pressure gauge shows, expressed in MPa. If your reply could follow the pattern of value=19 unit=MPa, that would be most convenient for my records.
value=0.2 unit=MPa
